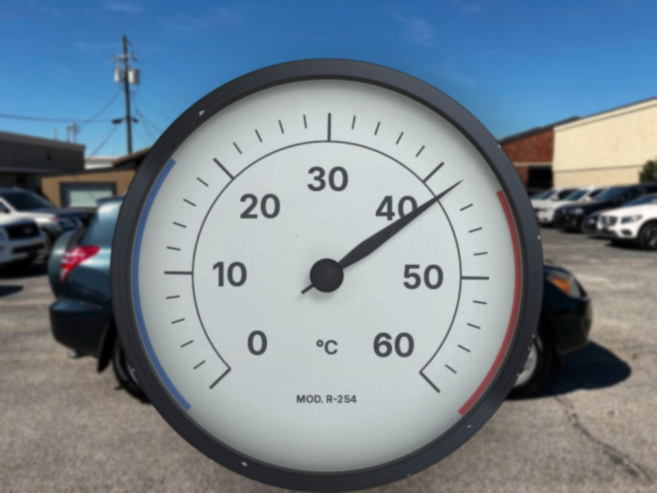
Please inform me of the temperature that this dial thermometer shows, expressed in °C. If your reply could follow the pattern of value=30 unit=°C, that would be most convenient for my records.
value=42 unit=°C
